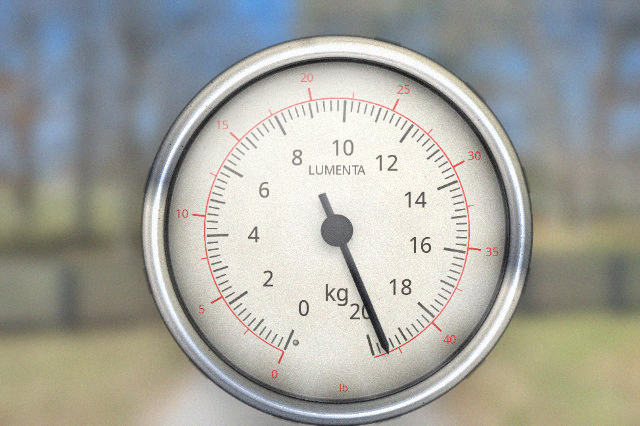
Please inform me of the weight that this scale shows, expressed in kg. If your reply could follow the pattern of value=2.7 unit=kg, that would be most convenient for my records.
value=19.6 unit=kg
